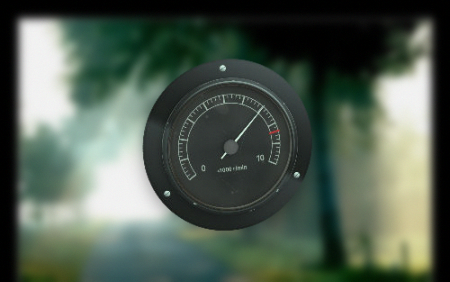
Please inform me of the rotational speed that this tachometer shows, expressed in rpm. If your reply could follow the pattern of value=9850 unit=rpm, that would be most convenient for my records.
value=7000 unit=rpm
